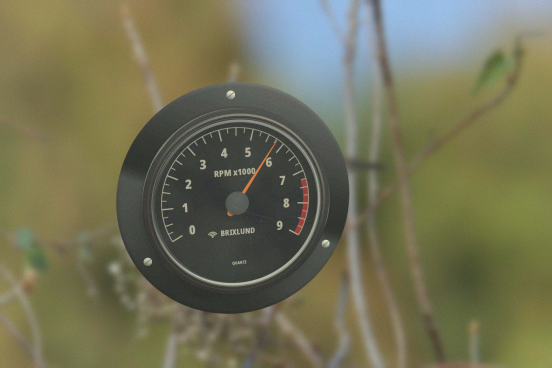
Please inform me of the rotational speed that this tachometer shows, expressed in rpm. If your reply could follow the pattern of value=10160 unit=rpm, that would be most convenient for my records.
value=5750 unit=rpm
